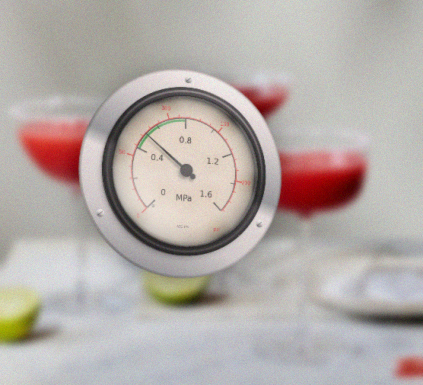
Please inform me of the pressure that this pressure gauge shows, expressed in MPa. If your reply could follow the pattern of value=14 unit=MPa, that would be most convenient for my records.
value=0.5 unit=MPa
